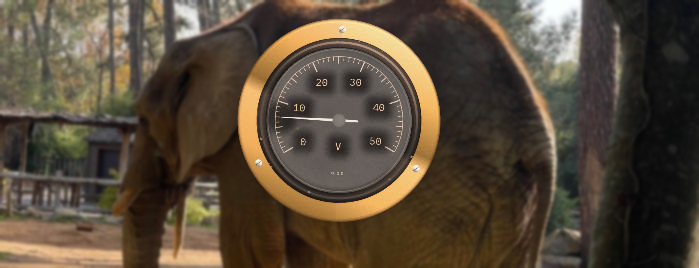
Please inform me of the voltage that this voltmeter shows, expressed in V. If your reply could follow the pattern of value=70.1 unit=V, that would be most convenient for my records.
value=7 unit=V
